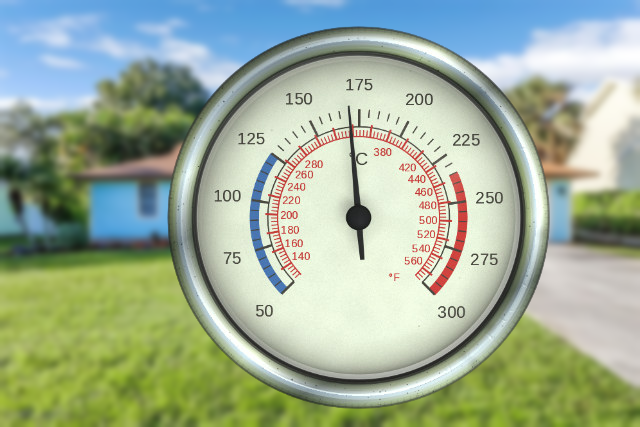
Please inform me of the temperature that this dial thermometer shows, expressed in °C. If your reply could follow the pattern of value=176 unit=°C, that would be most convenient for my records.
value=170 unit=°C
